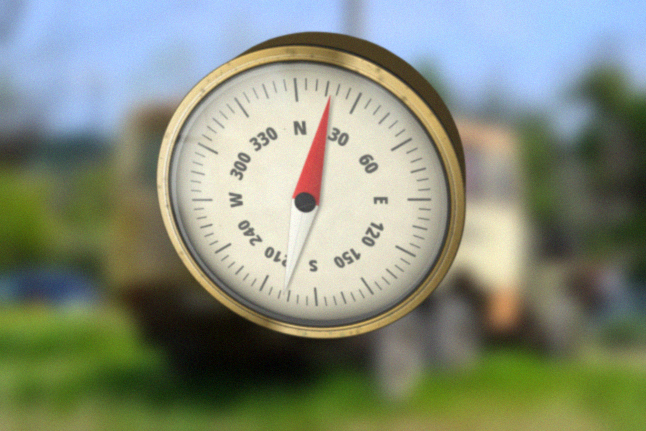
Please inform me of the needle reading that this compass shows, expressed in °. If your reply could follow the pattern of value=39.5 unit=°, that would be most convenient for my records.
value=17.5 unit=°
